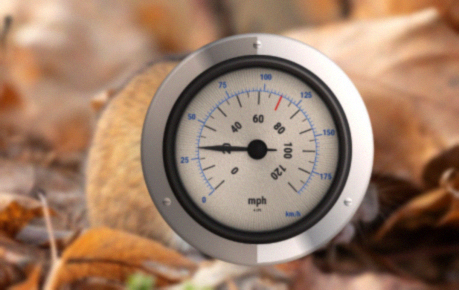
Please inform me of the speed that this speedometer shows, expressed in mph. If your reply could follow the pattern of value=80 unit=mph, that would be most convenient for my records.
value=20 unit=mph
